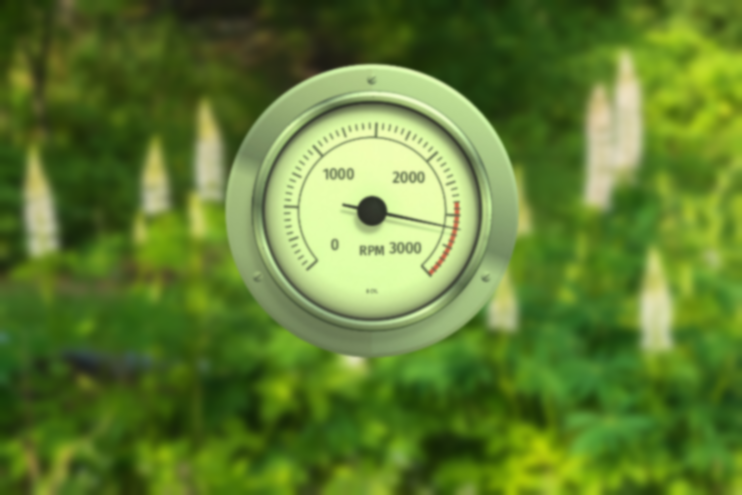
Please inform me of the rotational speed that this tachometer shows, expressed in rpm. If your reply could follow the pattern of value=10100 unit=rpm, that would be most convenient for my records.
value=2600 unit=rpm
